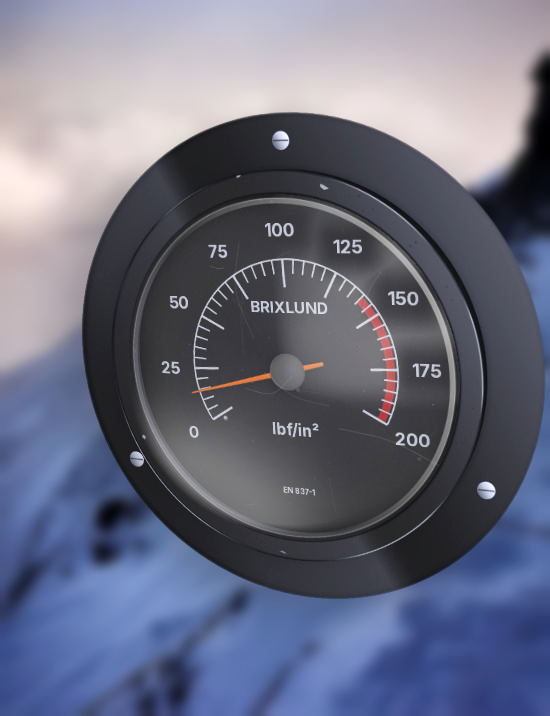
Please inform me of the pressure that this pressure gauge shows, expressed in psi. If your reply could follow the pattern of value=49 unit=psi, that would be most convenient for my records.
value=15 unit=psi
